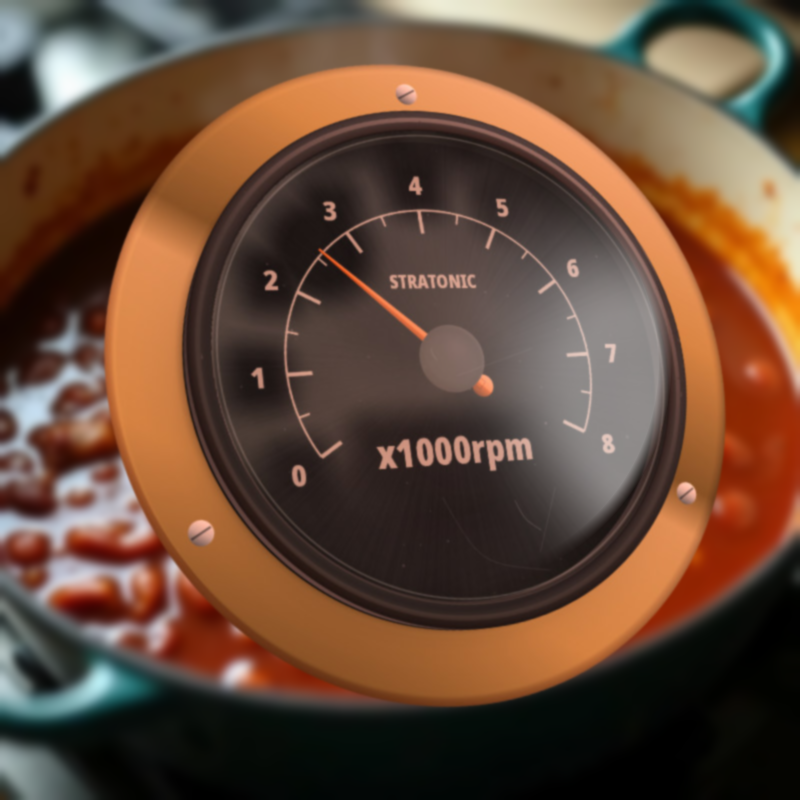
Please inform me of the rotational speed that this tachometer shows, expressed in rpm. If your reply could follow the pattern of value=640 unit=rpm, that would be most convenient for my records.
value=2500 unit=rpm
